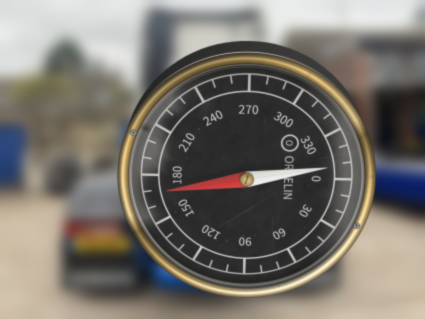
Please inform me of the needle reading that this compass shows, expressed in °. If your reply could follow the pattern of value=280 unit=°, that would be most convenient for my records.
value=170 unit=°
